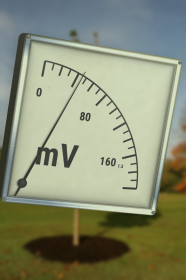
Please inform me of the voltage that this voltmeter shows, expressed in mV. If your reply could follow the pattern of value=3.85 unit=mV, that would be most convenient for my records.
value=45 unit=mV
